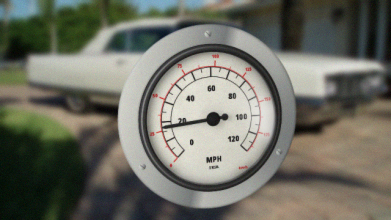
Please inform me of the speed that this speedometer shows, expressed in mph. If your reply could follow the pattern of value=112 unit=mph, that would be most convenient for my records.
value=17.5 unit=mph
